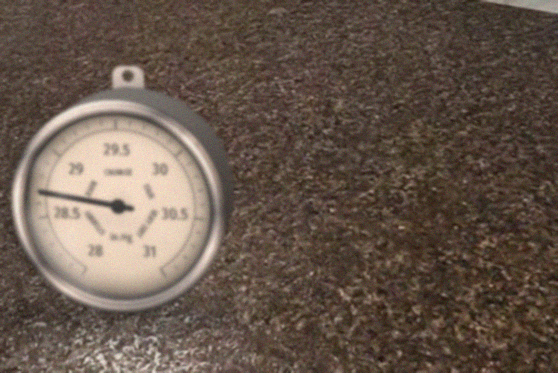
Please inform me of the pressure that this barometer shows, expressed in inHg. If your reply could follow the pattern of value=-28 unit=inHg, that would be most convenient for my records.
value=28.7 unit=inHg
